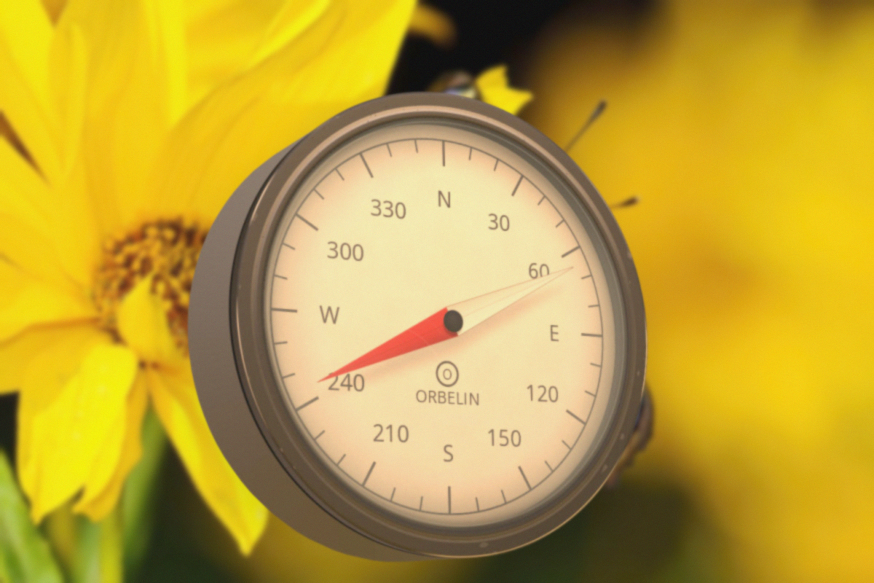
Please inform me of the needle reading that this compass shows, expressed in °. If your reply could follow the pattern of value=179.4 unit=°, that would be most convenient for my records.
value=245 unit=°
